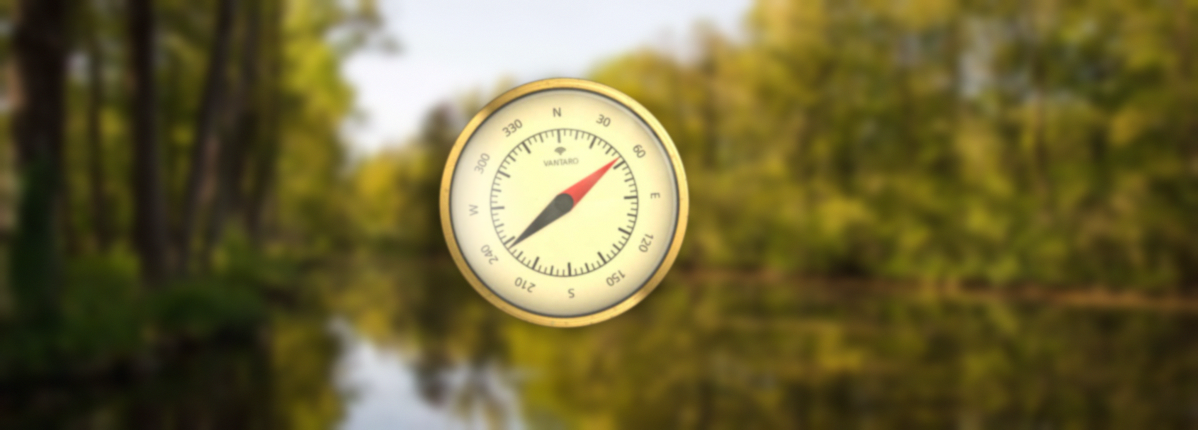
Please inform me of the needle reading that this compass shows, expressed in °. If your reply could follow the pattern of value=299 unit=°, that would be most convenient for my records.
value=55 unit=°
